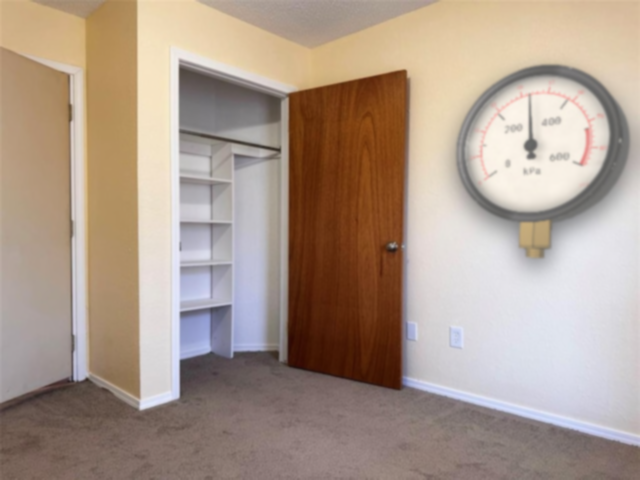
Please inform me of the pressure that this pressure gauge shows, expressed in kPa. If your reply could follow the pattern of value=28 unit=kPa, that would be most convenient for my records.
value=300 unit=kPa
